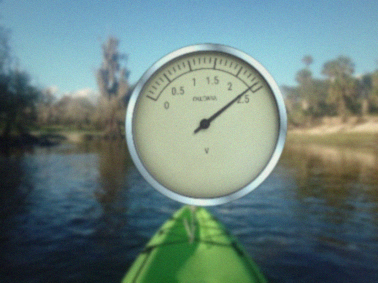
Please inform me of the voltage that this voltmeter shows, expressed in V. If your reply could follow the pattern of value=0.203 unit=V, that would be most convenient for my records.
value=2.4 unit=V
